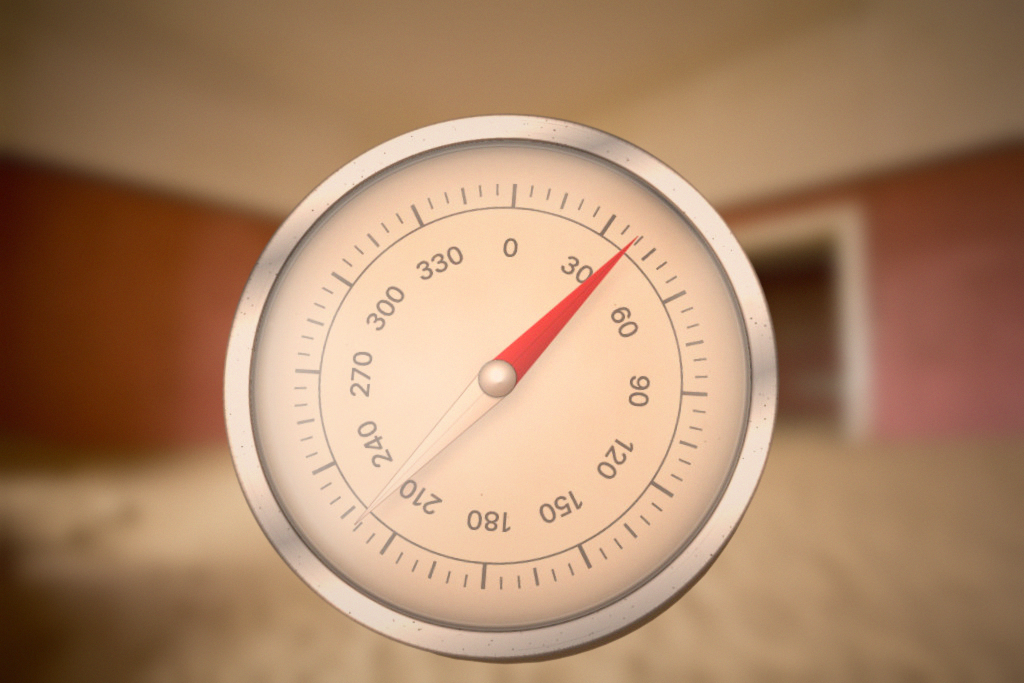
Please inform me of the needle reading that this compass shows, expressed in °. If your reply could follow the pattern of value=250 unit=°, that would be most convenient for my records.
value=40 unit=°
